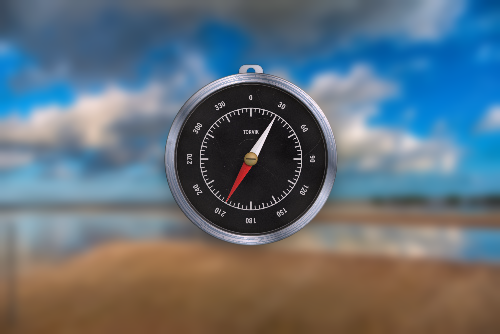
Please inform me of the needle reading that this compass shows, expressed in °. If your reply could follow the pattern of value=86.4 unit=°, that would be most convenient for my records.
value=210 unit=°
